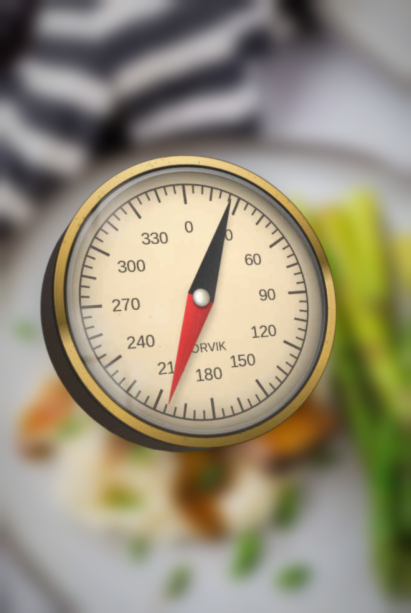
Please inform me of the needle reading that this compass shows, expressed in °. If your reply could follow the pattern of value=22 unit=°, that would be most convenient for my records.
value=205 unit=°
